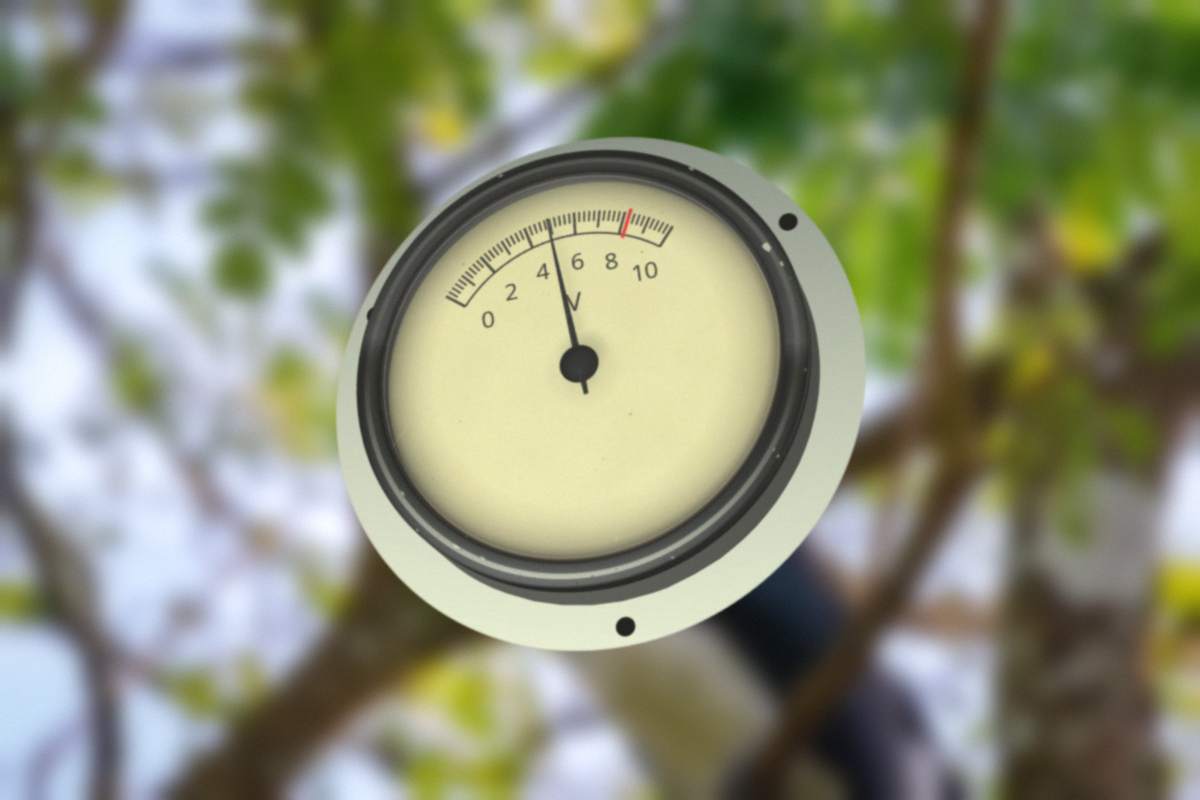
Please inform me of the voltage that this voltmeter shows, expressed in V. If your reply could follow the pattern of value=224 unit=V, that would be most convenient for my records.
value=5 unit=V
